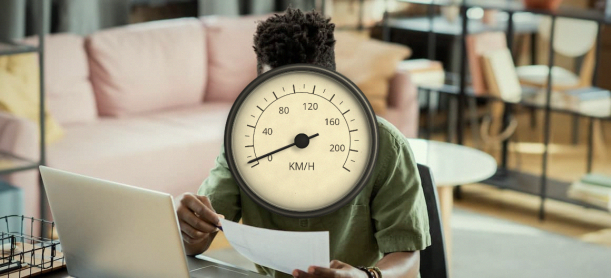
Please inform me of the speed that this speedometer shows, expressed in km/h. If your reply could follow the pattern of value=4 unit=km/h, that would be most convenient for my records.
value=5 unit=km/h
